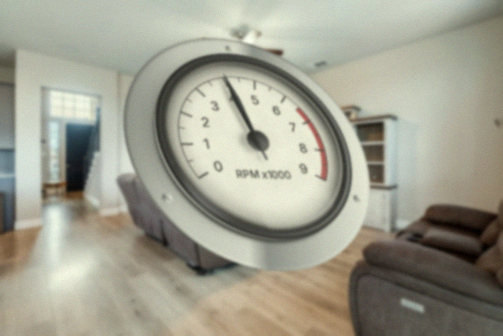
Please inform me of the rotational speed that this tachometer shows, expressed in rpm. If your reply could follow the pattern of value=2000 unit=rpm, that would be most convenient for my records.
value=4000 unit=rpm
